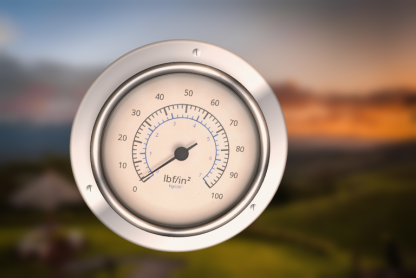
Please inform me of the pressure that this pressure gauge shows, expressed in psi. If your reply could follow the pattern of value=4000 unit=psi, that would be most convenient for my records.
value=2 unit=psi
